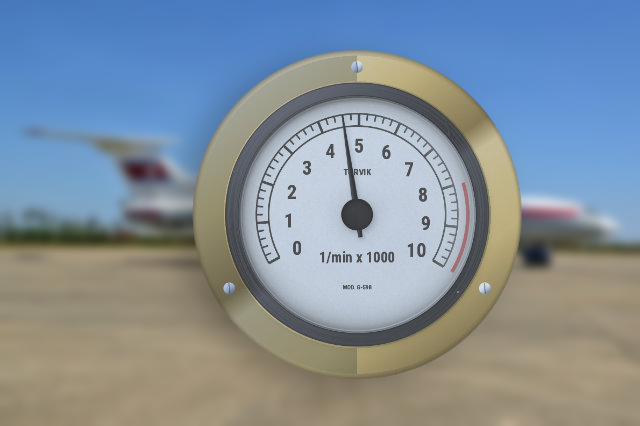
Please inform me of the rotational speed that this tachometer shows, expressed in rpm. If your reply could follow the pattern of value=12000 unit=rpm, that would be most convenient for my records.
value=4600 unit=rpm
